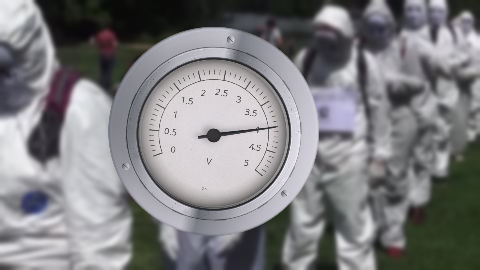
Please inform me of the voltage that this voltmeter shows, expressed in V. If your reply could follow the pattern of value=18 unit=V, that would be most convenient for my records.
value=4 unit=V
